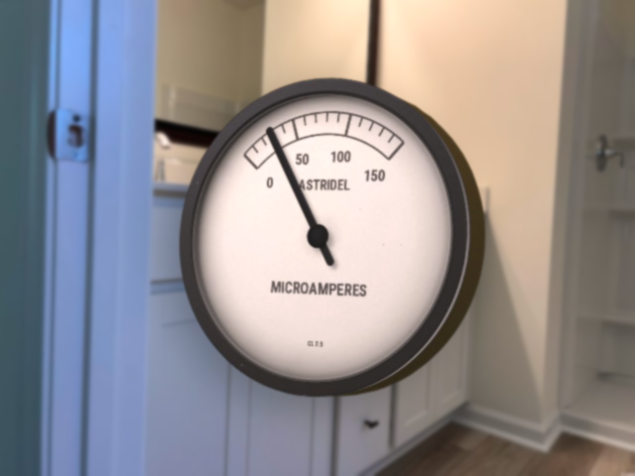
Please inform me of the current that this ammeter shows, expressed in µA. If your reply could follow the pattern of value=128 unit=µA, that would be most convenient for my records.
value=30 unit=µA
